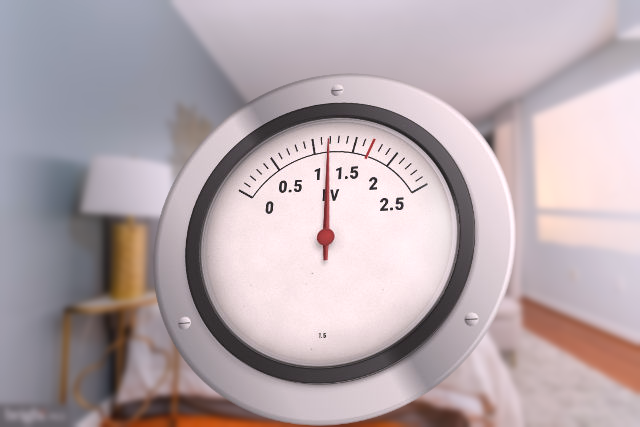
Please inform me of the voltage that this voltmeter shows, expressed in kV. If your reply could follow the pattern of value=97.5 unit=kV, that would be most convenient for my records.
value=1.2 unit=kV
